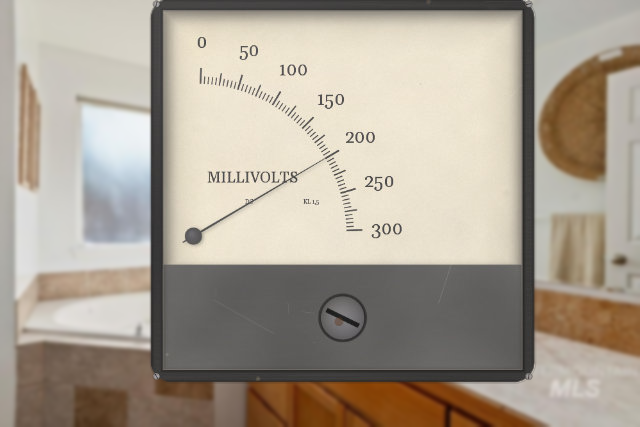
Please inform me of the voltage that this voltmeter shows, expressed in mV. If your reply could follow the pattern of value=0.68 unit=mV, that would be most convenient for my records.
value=200 unit=mV
